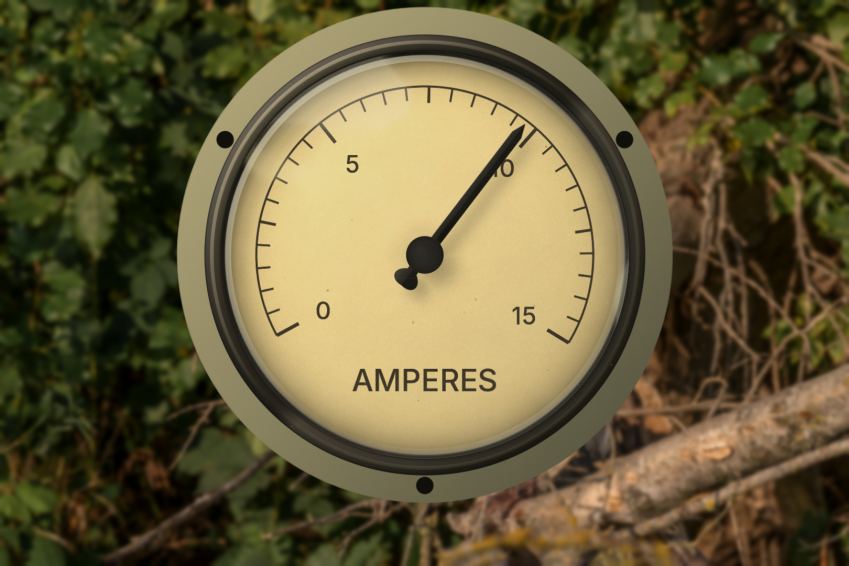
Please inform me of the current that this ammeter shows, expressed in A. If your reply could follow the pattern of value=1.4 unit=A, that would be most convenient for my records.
value=9.75 unit=A
